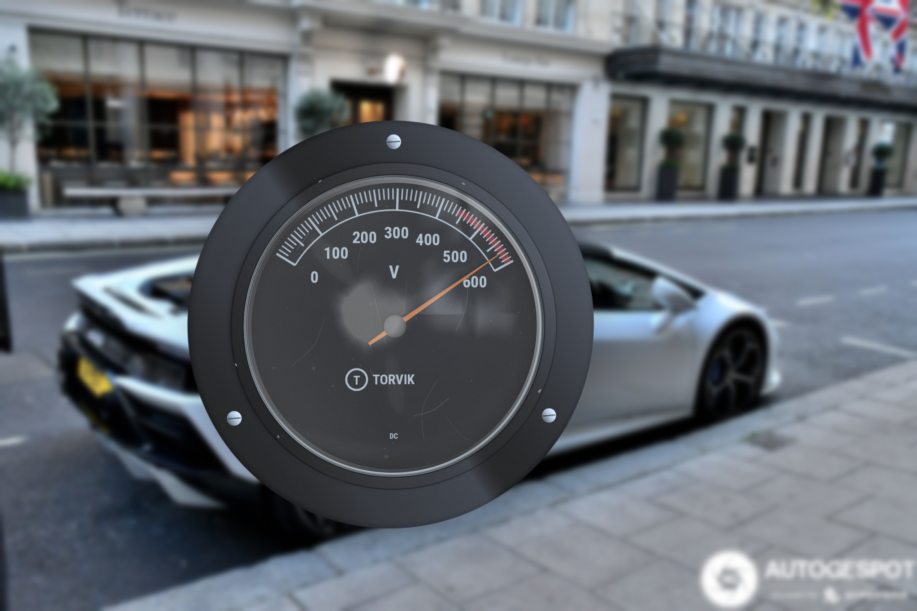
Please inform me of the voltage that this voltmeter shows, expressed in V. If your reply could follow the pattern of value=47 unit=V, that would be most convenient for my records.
value=570 unit=V
